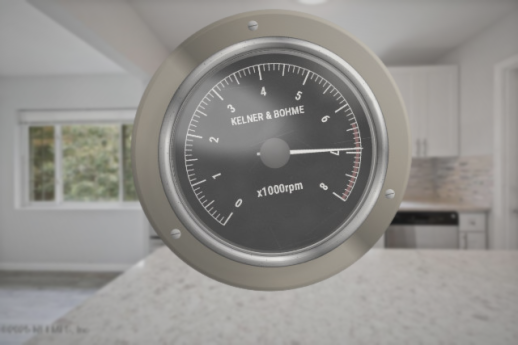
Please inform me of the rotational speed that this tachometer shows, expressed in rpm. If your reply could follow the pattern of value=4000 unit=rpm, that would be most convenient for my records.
value=6900 unit=rpm
